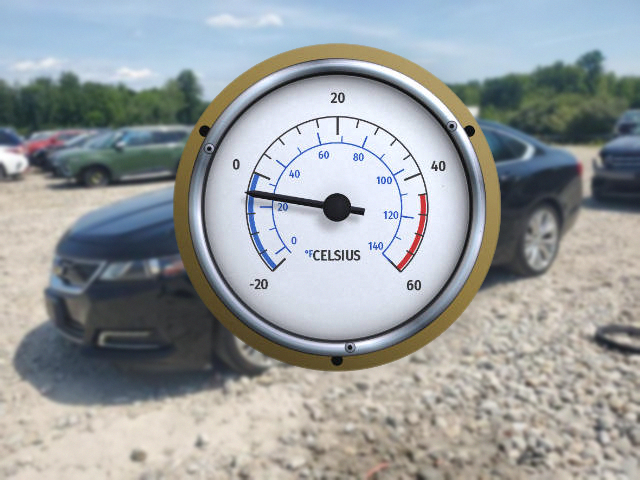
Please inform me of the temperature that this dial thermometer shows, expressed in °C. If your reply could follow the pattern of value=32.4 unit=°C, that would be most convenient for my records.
value=-4 unit=°C
